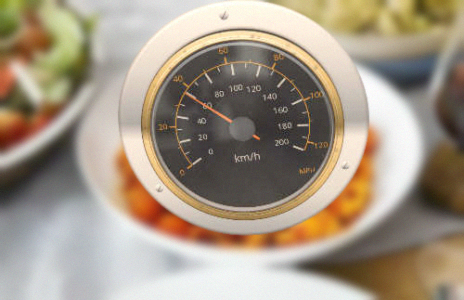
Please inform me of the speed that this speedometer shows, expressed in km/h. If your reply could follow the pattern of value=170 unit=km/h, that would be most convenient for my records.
value=60 unit=km/h
